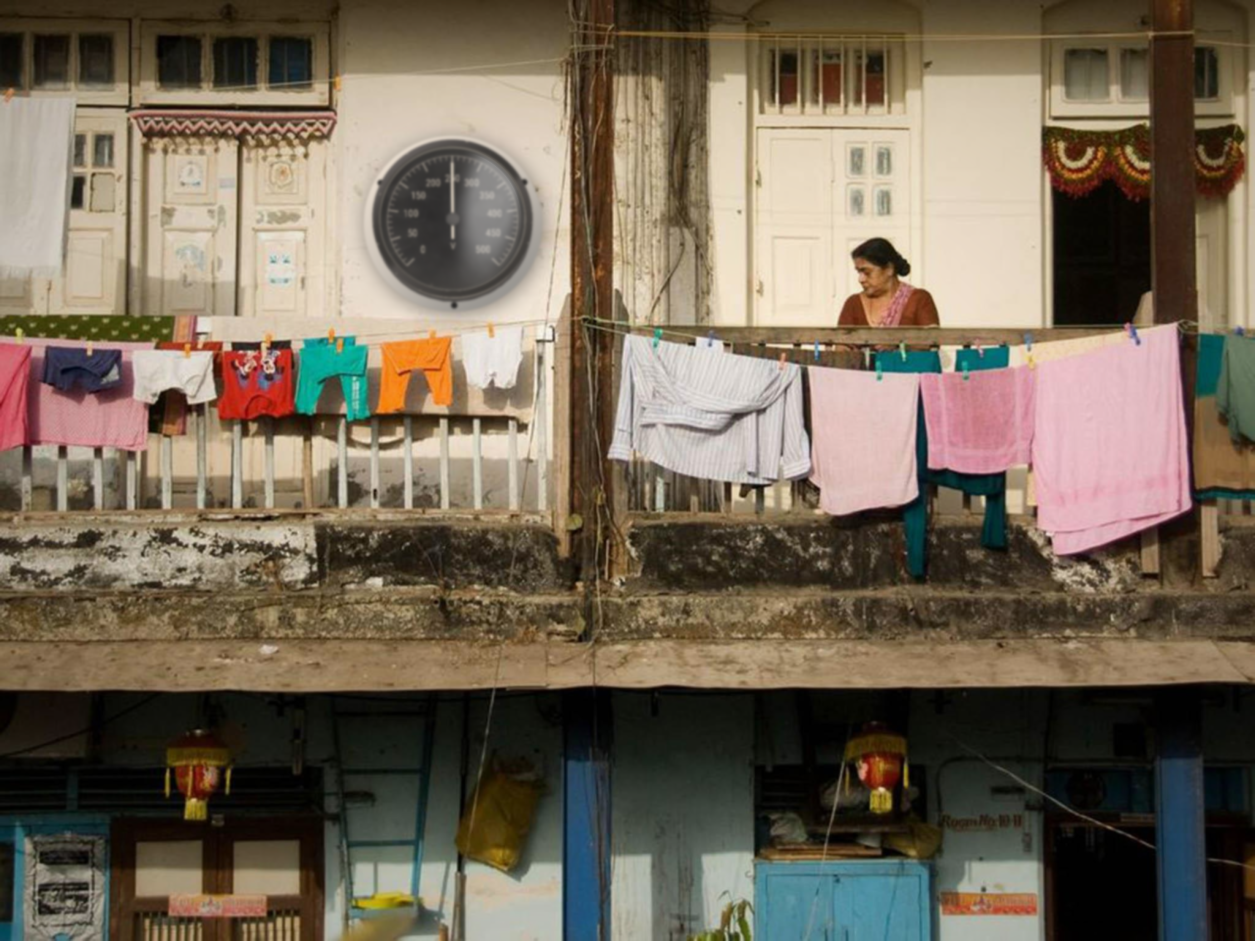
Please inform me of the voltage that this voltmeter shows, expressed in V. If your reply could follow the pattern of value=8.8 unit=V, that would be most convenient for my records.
value=250 unit=V
